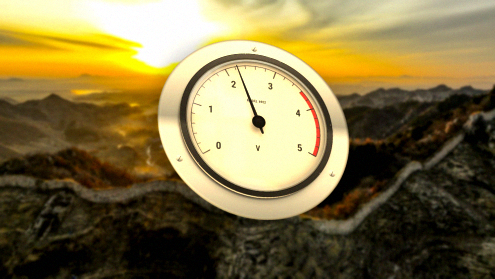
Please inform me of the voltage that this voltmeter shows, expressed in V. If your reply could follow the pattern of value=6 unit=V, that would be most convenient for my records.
value=2.2 unit=V
